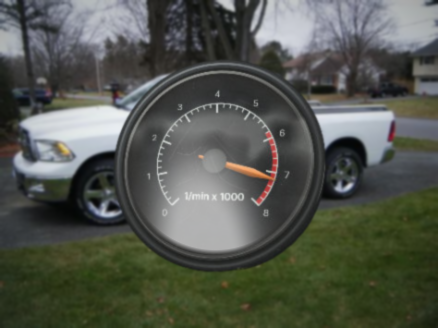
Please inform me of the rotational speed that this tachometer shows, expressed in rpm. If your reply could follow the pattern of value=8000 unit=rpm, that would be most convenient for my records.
value=7200 unit=rpm
